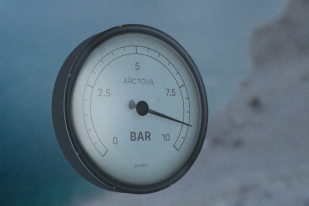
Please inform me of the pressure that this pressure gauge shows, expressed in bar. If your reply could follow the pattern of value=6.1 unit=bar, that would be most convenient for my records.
value=9 unit=bar
